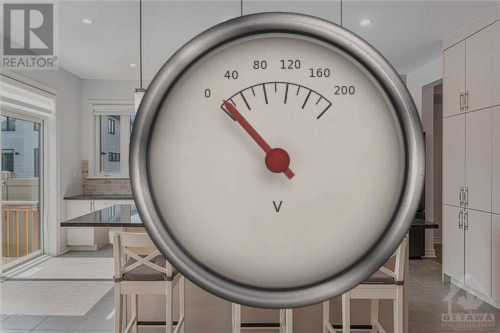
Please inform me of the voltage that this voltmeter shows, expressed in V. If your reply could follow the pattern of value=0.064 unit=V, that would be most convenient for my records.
value=10 unit=V
